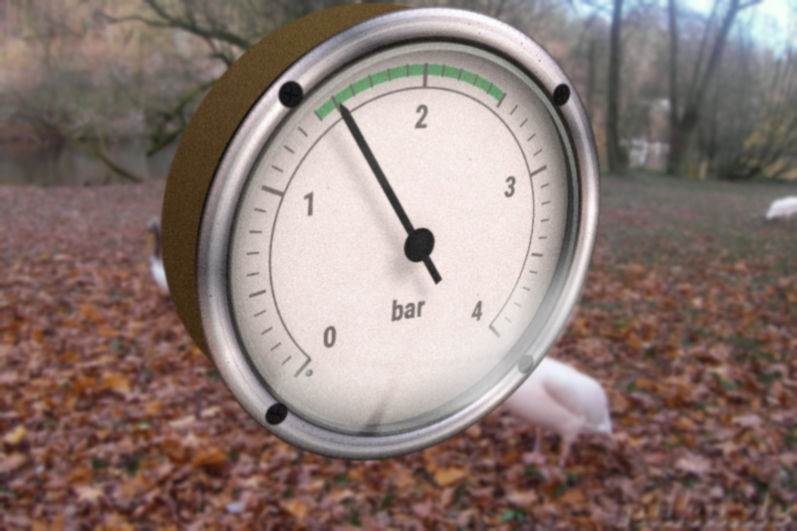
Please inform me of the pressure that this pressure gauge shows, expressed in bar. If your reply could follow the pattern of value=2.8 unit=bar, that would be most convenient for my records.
value=1.5 unit=bar
